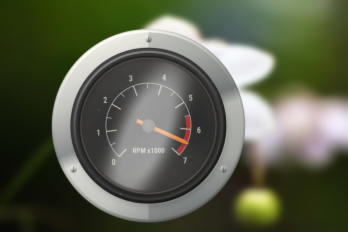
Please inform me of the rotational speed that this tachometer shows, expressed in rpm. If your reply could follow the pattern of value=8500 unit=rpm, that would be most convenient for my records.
value=6500 unit=rpm
